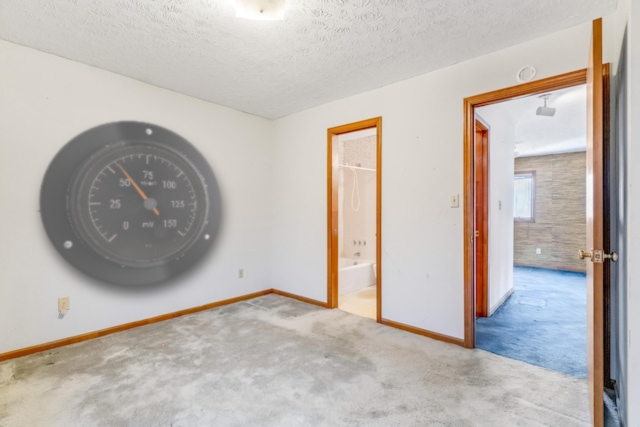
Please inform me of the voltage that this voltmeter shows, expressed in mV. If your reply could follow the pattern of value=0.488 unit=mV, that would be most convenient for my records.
value=55 unit=mV
